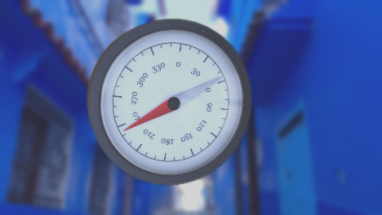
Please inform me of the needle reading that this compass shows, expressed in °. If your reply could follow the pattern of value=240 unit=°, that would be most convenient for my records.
value=235 unit=°
